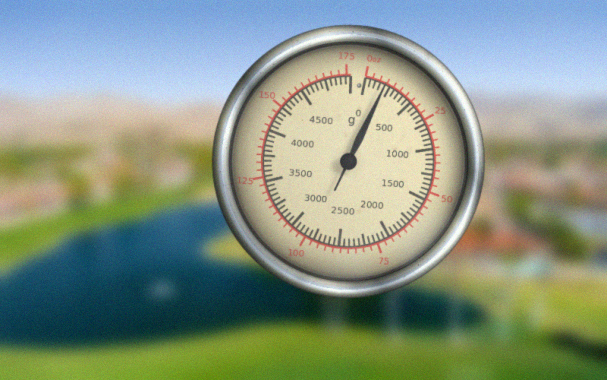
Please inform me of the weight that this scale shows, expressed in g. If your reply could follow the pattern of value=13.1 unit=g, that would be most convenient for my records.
value=200 unit=g
